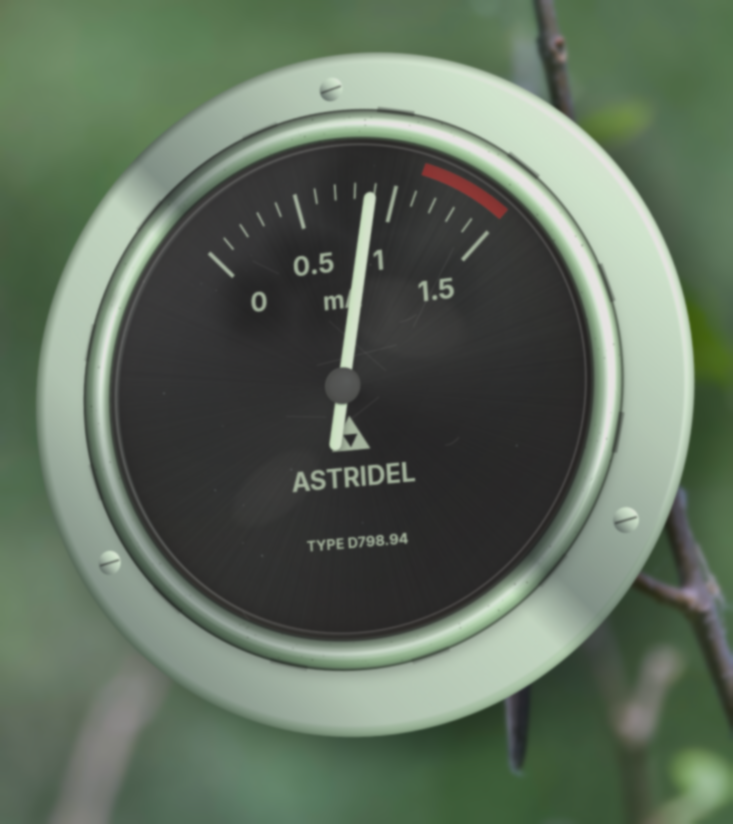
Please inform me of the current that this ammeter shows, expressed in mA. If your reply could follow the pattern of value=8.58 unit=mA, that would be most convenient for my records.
value=0.9 unit=mA
